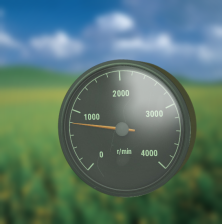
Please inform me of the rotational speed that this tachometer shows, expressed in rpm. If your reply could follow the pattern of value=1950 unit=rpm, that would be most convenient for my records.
value=800 unit=rpm
